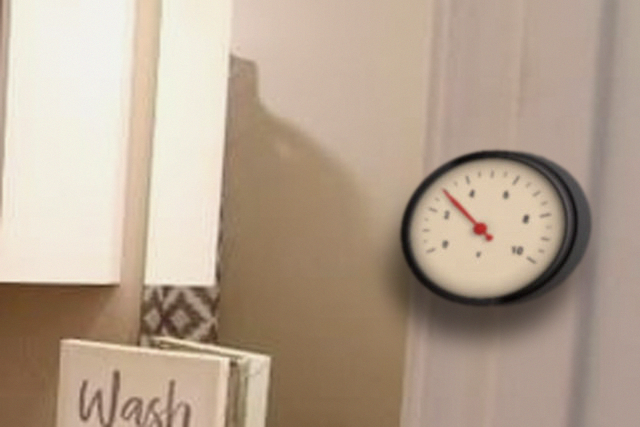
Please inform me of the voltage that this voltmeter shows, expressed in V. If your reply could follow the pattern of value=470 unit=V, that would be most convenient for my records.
value=3 unit=V
